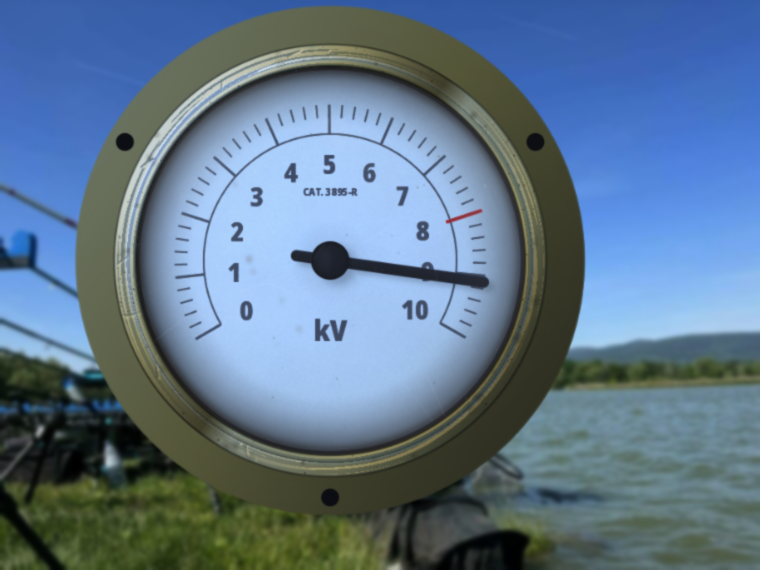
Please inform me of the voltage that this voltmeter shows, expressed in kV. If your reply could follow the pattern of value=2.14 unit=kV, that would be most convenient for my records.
value=9.1 unit=kV
